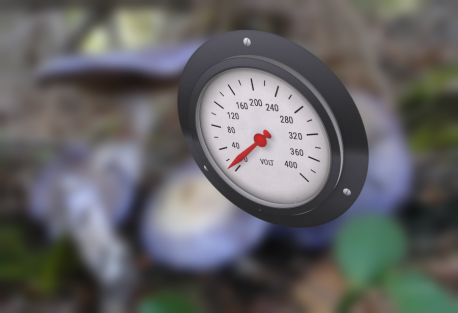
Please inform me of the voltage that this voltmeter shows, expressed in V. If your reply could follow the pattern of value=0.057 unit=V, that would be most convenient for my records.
value=10 unit=V
